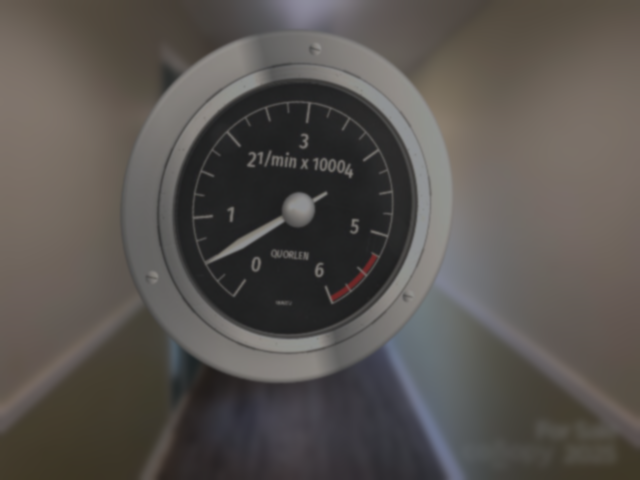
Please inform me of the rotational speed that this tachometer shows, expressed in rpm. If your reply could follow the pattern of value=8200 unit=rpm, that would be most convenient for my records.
value=500 unit=rpm
